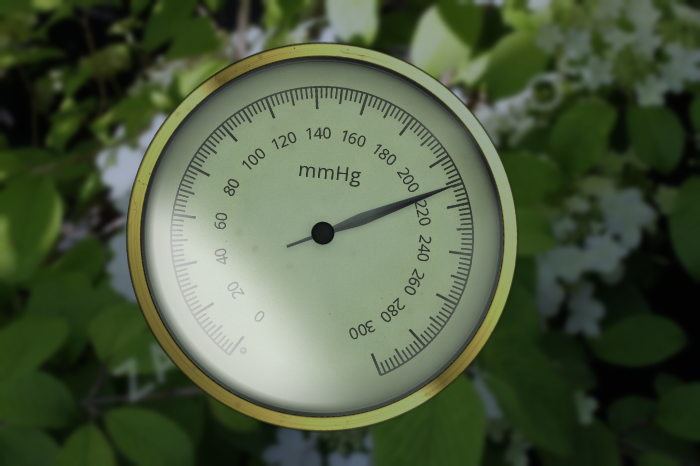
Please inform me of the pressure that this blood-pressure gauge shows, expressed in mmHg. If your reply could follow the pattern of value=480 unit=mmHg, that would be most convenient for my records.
value=212 unit=mmHg
